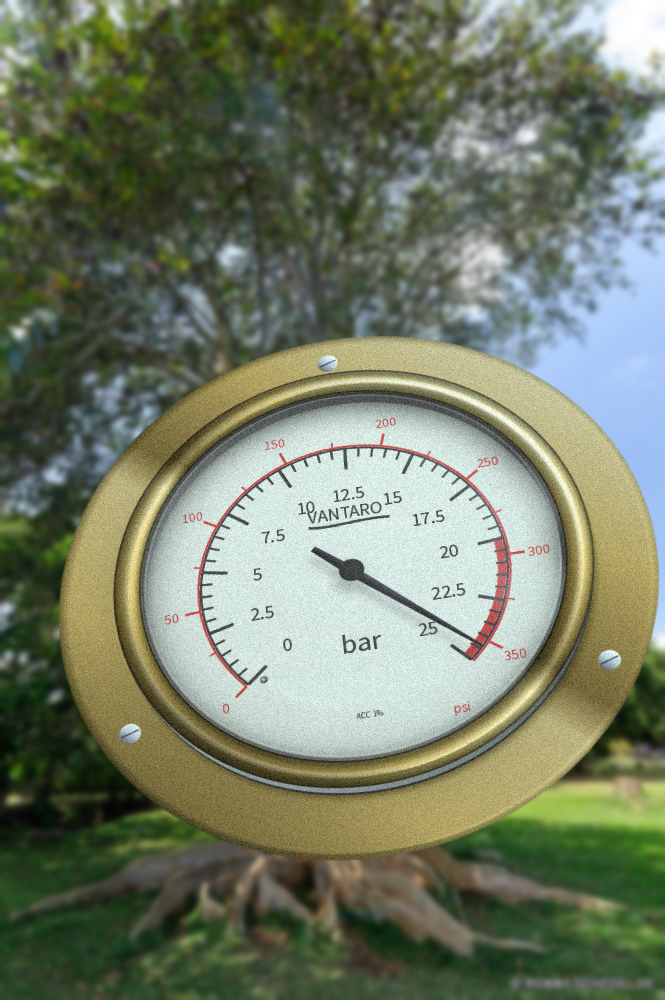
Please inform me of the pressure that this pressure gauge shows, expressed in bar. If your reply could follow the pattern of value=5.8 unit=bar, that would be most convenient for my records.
value=24.5 unit=bar
